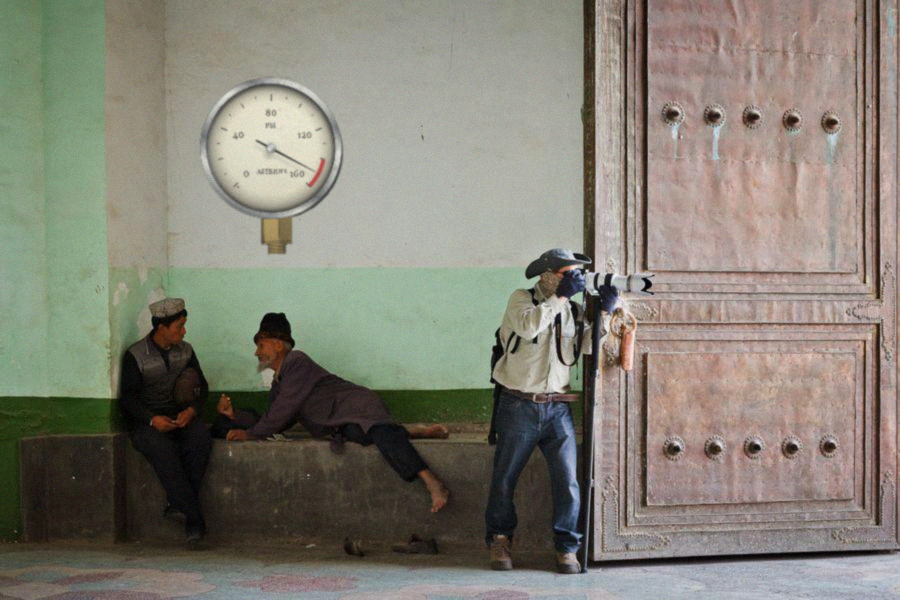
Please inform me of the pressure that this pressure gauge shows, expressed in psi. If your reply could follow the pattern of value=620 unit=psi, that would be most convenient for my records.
value=150 unit=psi
